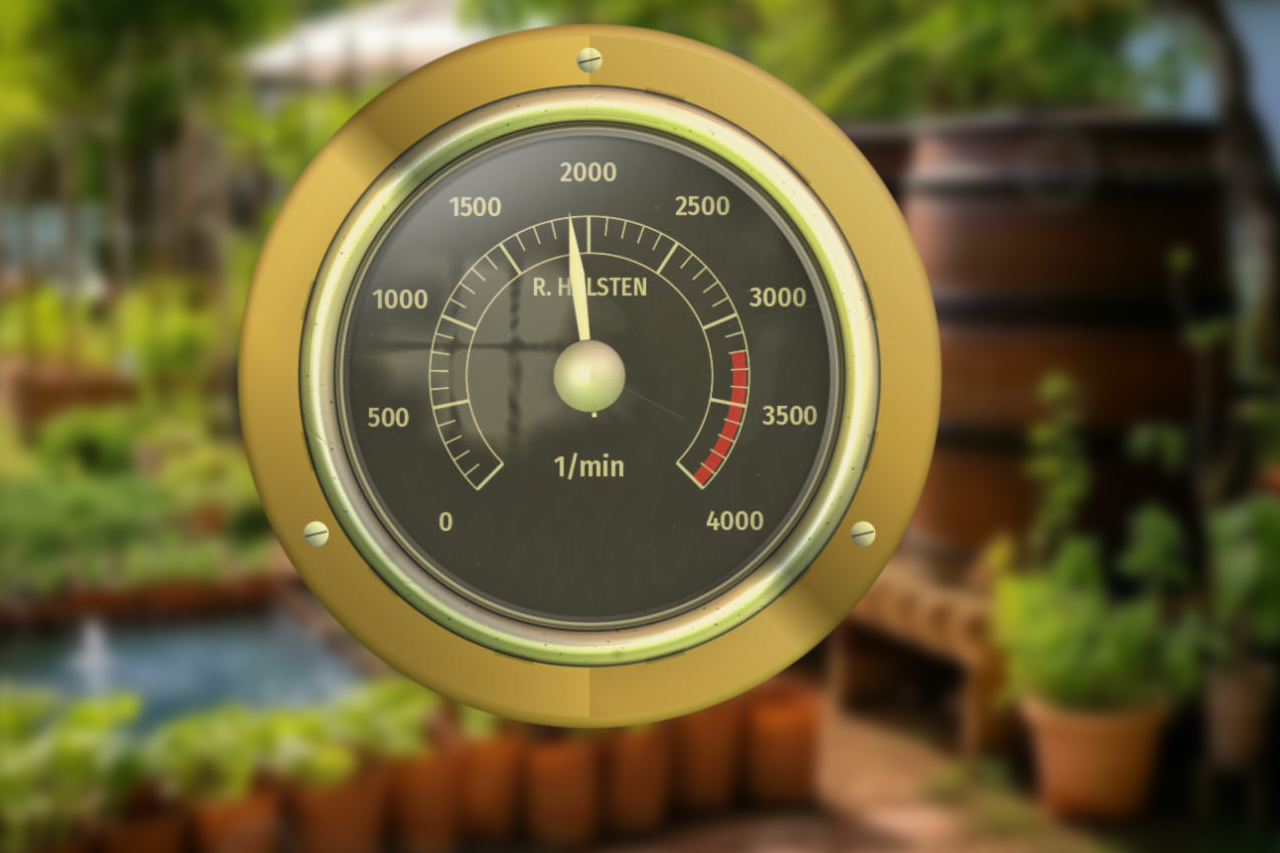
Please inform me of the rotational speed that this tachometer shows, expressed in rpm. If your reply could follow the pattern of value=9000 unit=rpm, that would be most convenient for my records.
value=1900 unit=rpm
